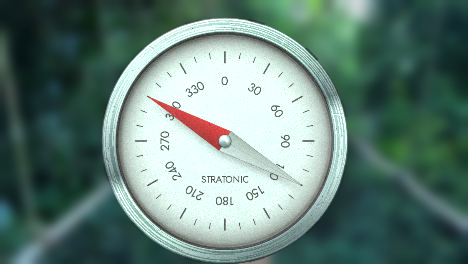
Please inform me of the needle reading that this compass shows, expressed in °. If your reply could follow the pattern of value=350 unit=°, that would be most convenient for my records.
value=300 unit=°
